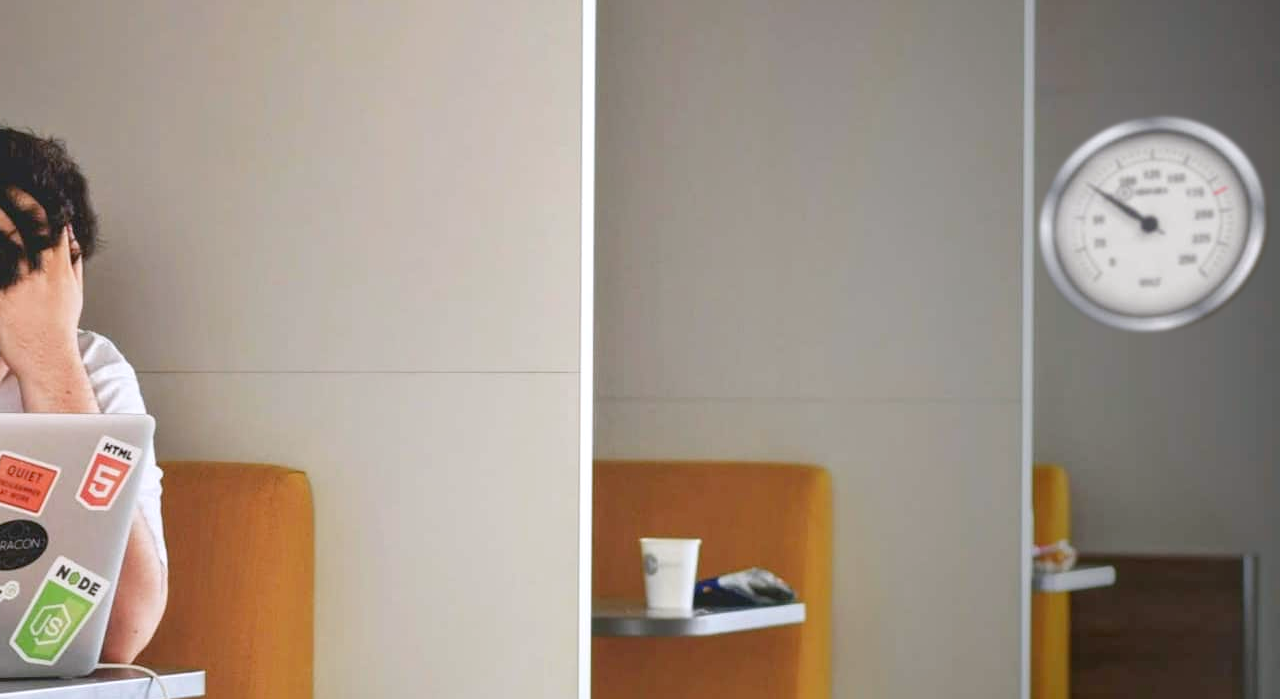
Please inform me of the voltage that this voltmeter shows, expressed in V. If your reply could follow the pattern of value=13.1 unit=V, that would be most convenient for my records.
value=75 unit=V
